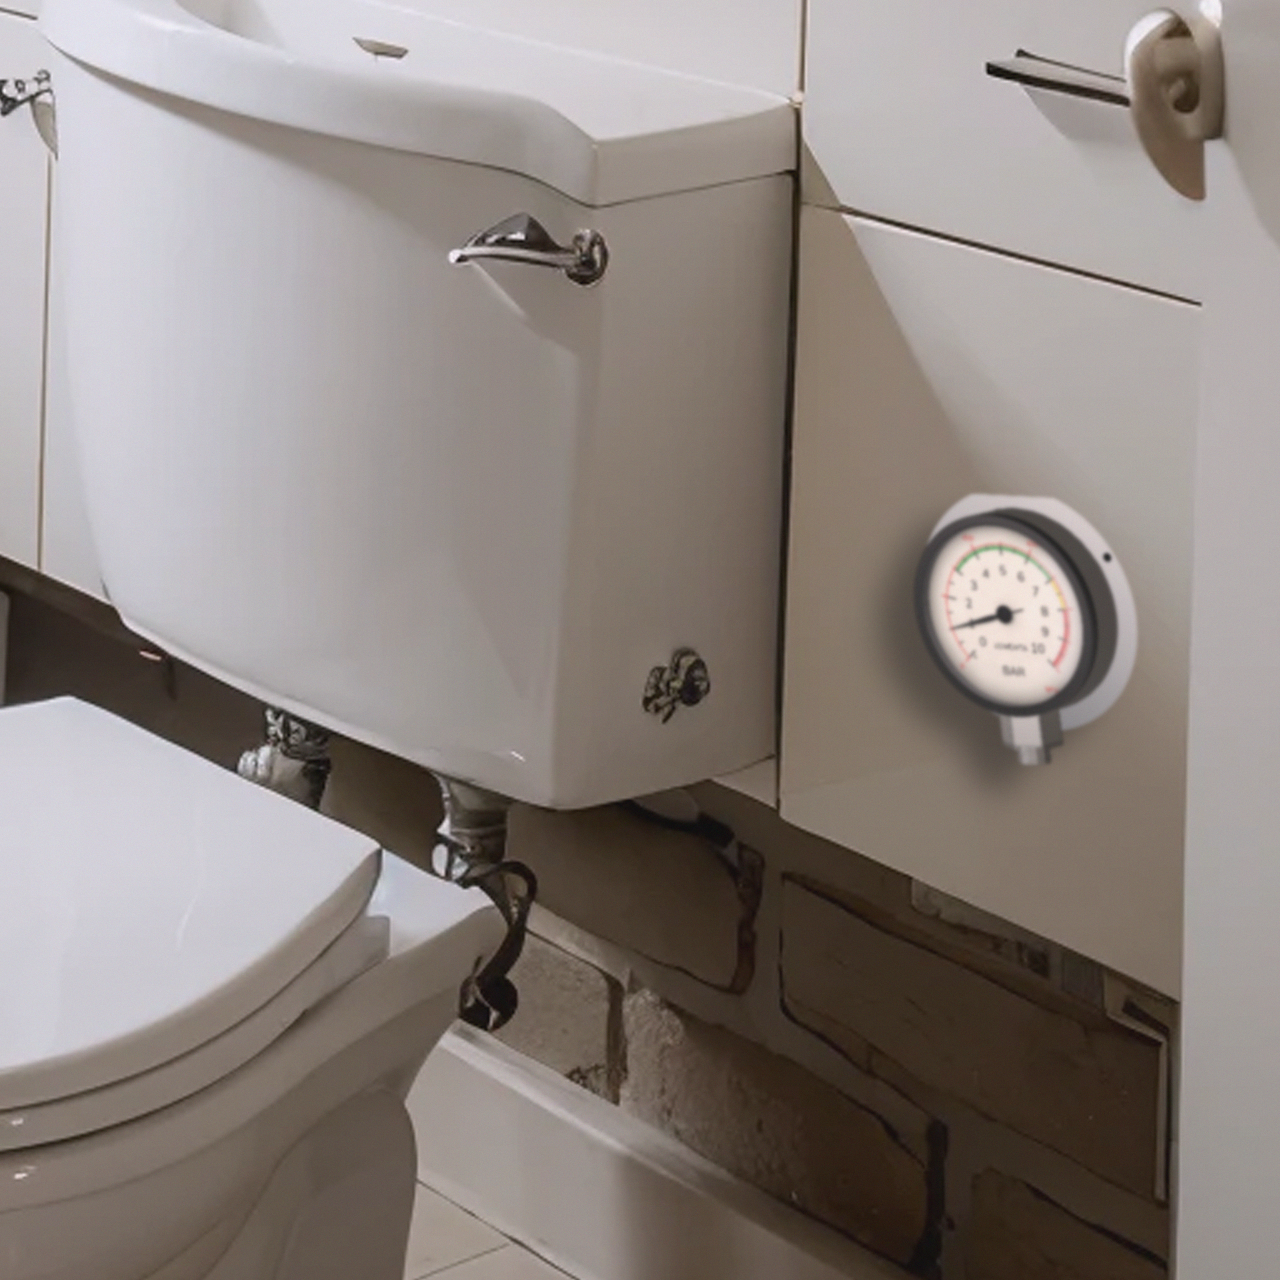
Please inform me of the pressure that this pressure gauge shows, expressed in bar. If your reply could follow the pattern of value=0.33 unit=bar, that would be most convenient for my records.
value=1 unit=bar
